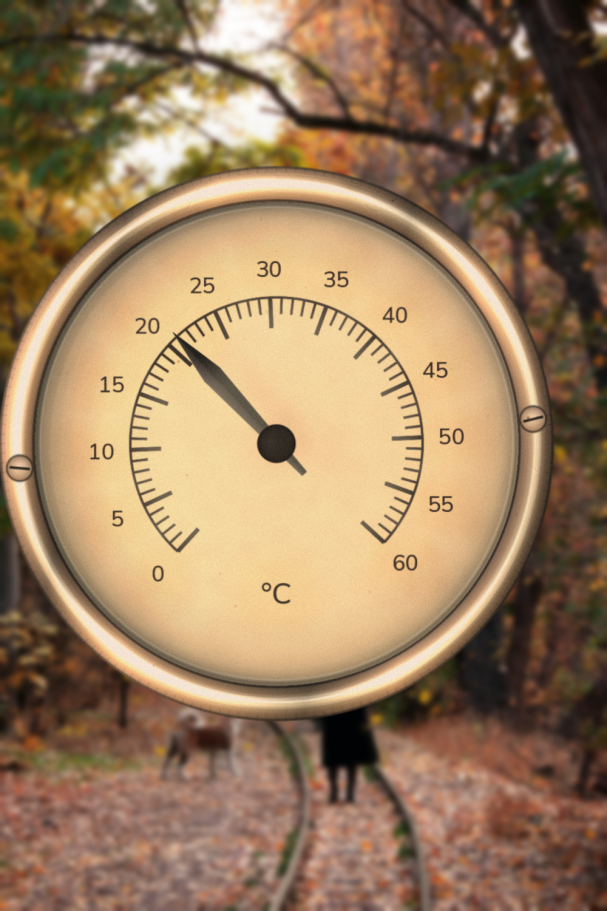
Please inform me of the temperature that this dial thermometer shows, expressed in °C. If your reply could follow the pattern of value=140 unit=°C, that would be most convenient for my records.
value=21 unit=°C
